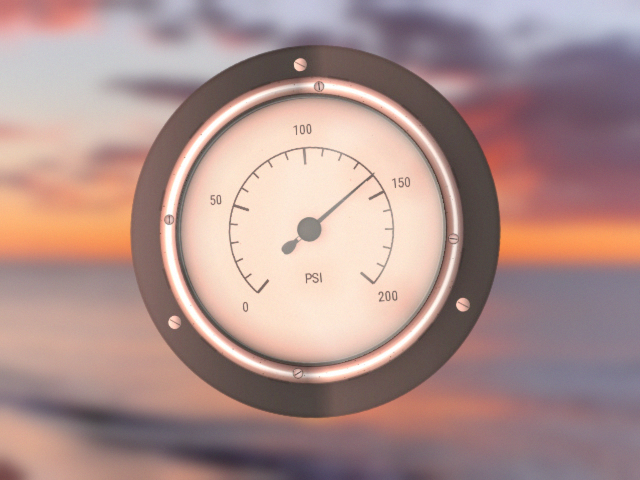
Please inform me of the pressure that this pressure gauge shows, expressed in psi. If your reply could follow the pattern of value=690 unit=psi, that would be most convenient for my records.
value=140 unit=psi
